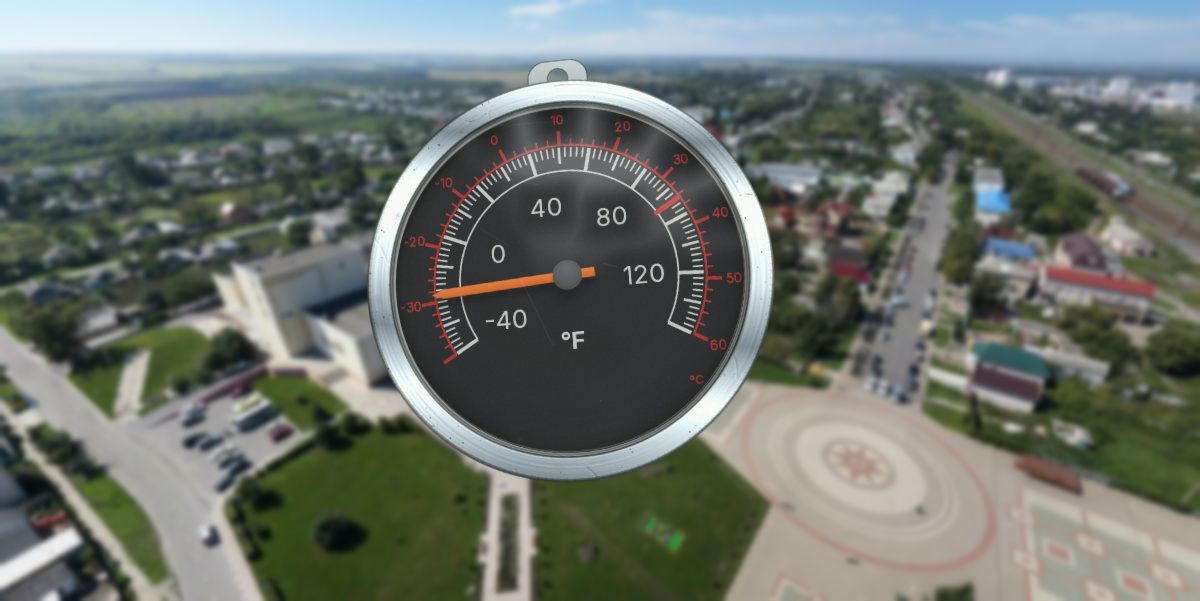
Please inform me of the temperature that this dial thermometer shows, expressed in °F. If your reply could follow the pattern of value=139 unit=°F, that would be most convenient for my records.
value=-20 unit=°F
